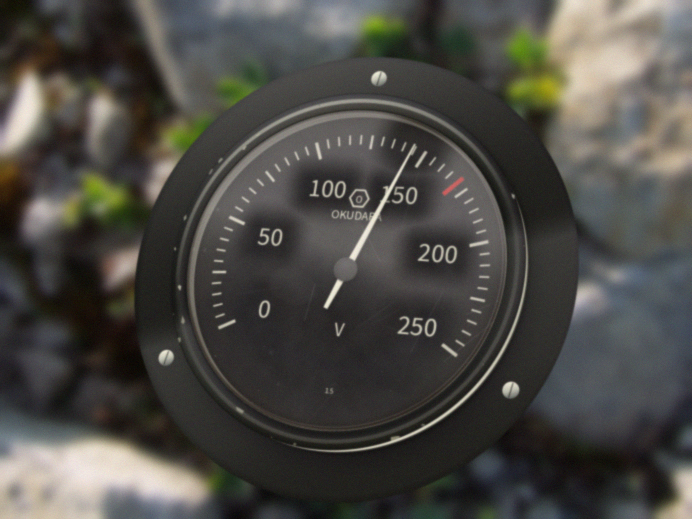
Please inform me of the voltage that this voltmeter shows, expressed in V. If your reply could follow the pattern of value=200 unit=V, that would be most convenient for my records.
value=145 unit=V
